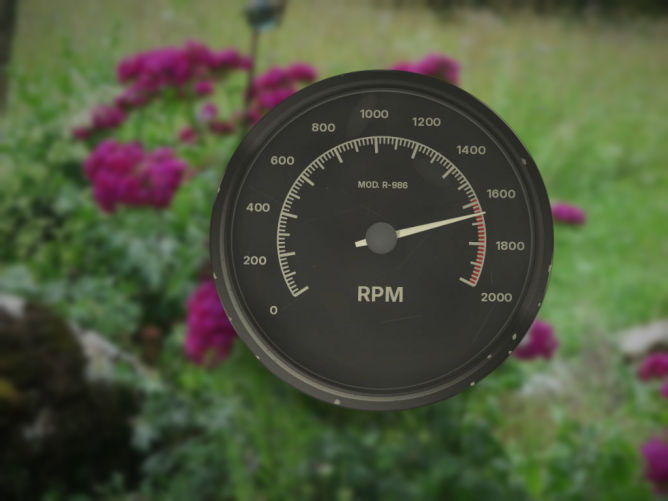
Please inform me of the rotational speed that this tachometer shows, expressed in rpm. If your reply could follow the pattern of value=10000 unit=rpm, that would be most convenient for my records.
value=1660 unit=rpm
